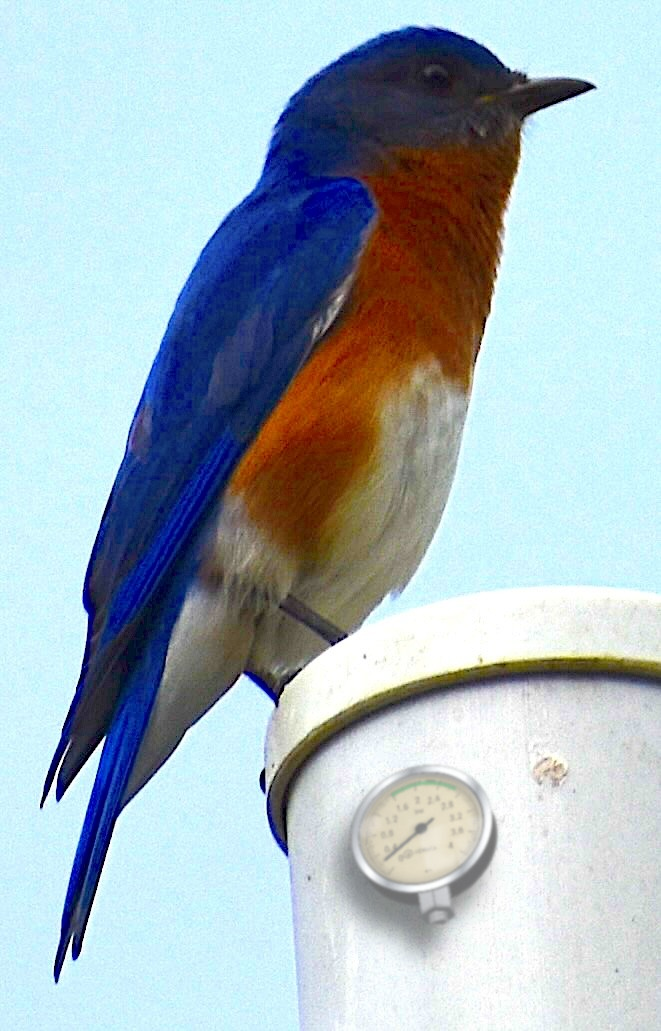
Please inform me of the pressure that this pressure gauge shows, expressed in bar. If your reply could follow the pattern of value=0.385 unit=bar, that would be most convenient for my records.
value=0.2 unit=bar
